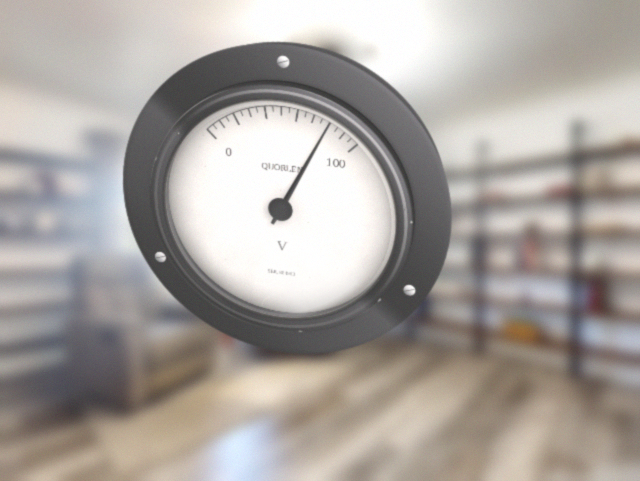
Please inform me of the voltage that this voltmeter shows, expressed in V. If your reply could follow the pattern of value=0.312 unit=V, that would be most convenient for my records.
value=80 unit=V
